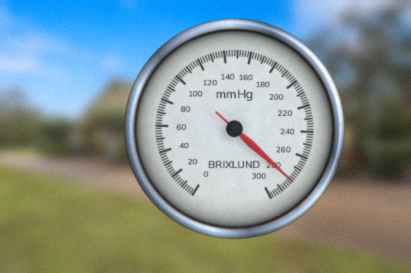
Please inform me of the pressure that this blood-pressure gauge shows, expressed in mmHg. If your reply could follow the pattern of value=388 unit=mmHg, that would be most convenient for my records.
value=280 unit=mmHg
